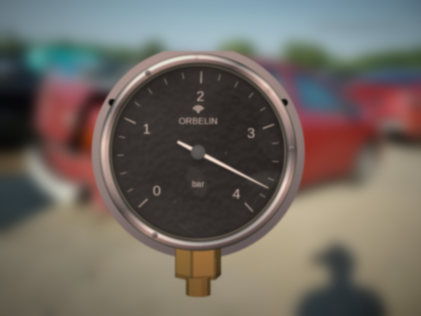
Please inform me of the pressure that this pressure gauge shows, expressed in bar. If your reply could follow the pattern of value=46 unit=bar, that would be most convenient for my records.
value=3.7 unit=bar
